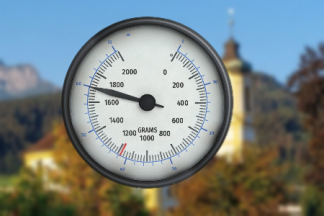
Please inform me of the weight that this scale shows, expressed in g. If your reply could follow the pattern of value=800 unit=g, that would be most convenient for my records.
value=1700 unit=g
